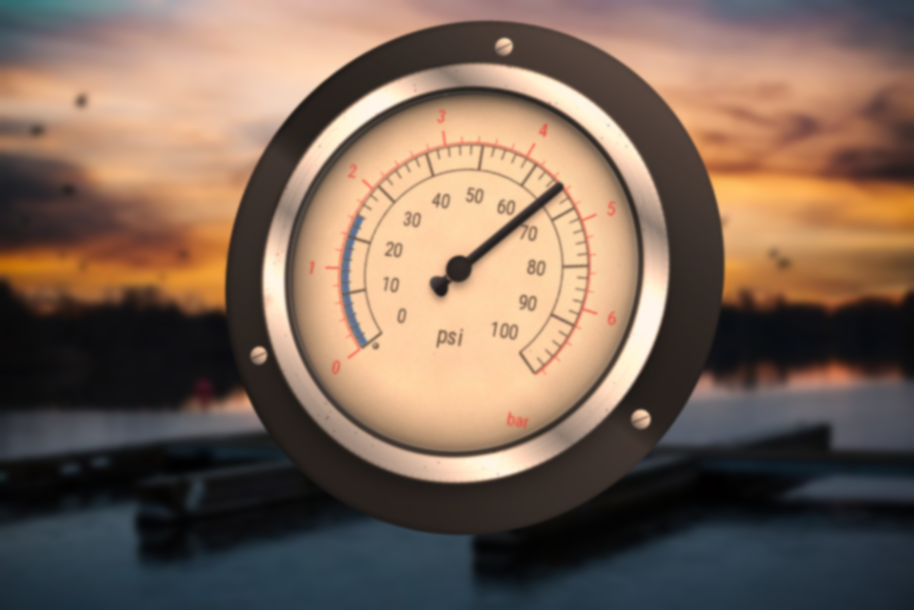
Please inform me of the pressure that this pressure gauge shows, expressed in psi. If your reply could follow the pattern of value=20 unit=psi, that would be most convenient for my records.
value=66 unit=psi
